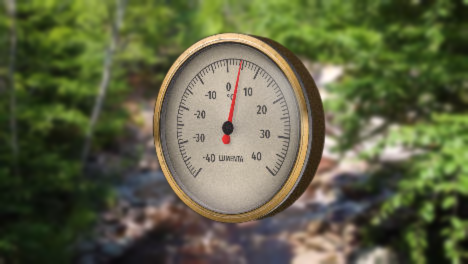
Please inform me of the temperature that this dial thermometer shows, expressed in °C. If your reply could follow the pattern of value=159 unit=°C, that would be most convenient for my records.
value=5 unit=°C
